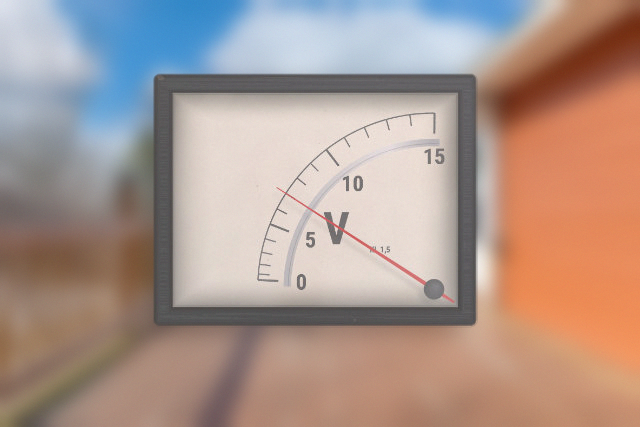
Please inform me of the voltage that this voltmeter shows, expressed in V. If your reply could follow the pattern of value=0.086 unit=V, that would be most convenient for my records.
value=7 unit=V
